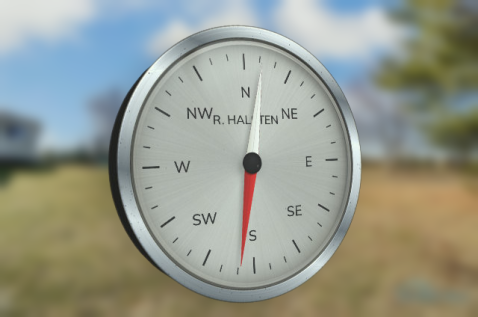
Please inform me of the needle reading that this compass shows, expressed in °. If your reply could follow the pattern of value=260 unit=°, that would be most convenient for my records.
value=190 unit=°
